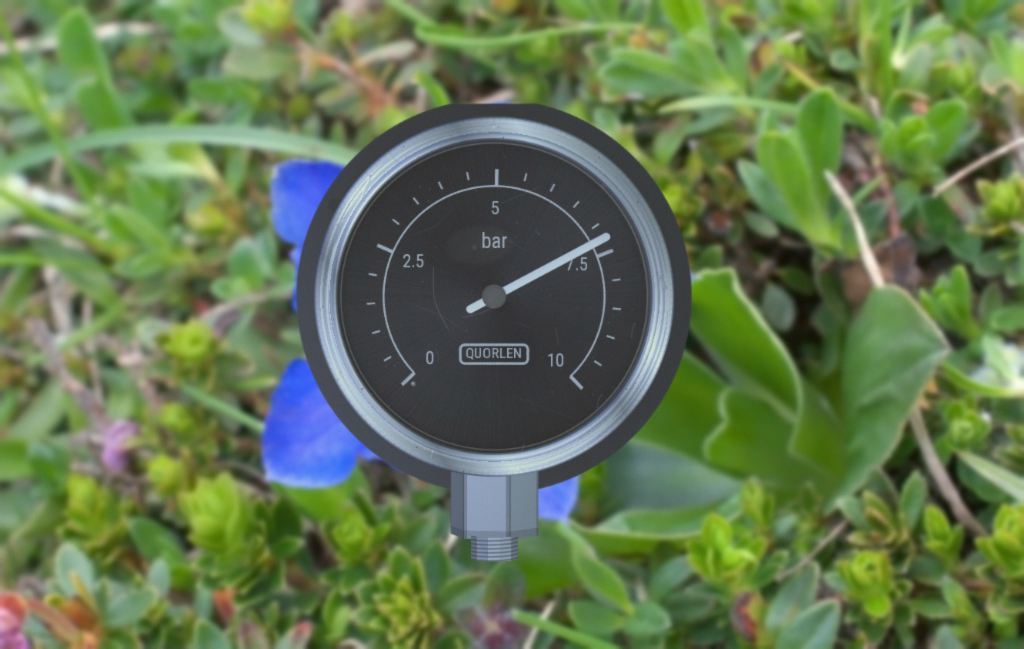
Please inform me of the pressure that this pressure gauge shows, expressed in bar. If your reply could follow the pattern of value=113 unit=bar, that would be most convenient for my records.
value=7.25 unit=bar
